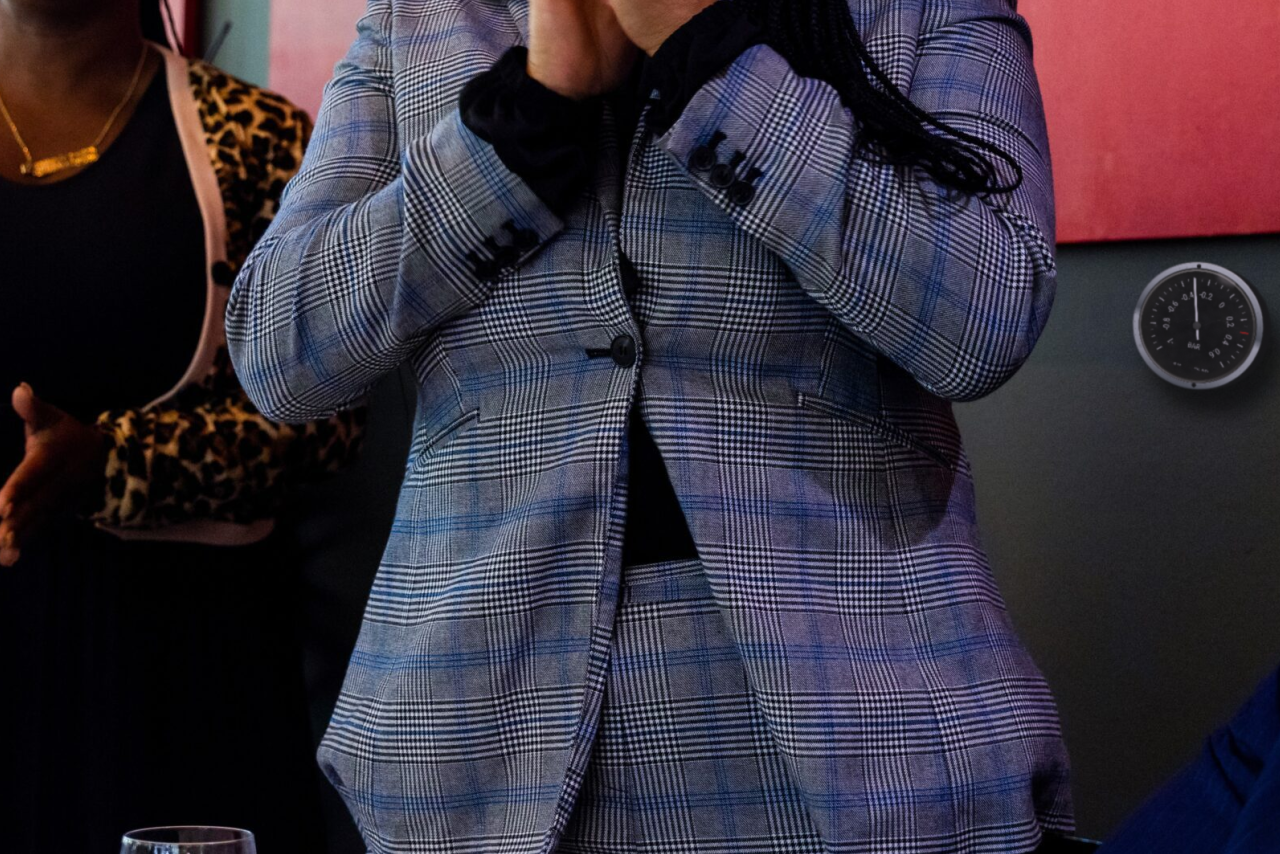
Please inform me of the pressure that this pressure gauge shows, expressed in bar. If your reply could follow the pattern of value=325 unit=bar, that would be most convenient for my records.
value=-0.3 unit=bar
